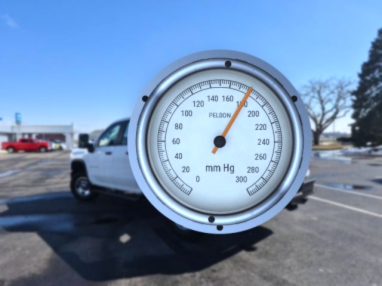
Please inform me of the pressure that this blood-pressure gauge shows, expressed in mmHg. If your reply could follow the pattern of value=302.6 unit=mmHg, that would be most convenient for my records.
value=180 unit=mmHg
